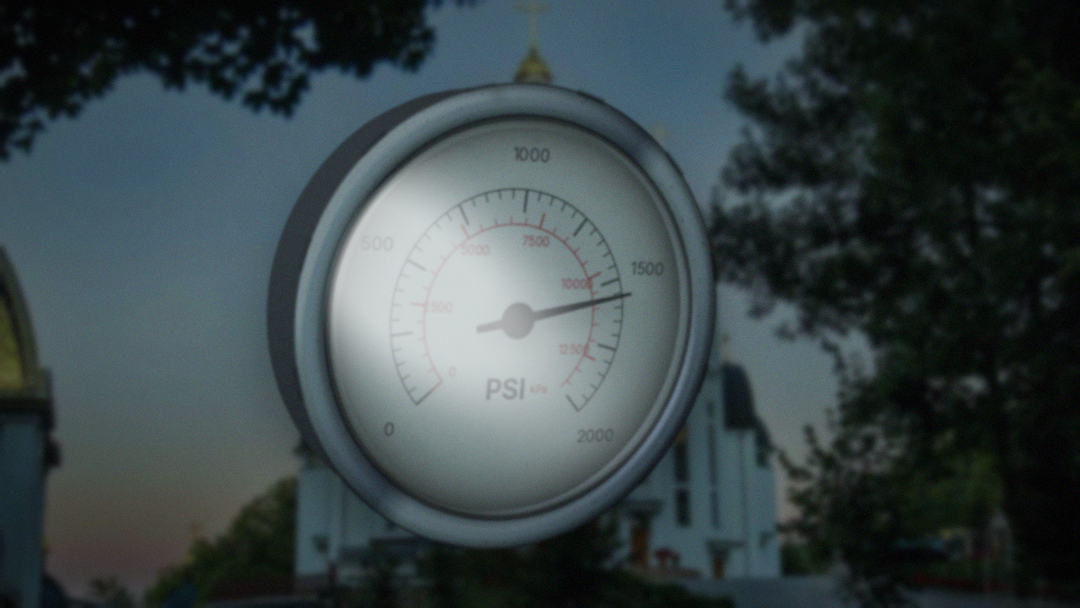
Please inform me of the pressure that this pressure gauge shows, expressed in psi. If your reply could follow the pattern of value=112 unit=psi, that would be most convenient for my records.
value=1550 unit=psi
